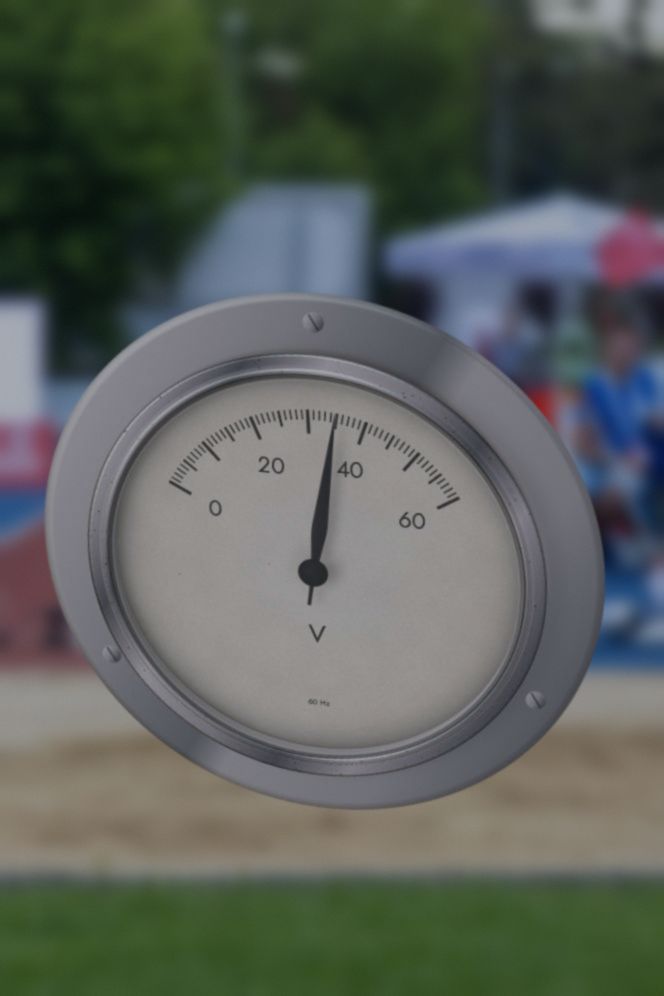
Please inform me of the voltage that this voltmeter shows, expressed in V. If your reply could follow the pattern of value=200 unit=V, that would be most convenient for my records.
value=35 unit=V
